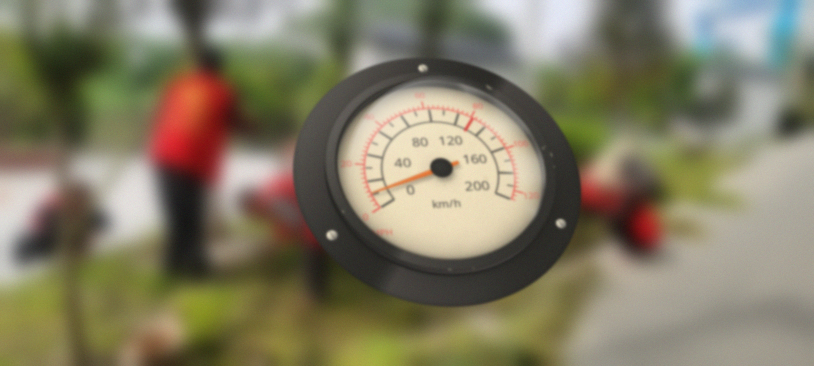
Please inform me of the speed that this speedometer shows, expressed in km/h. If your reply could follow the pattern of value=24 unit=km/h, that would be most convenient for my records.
value=10 unit=km/h
